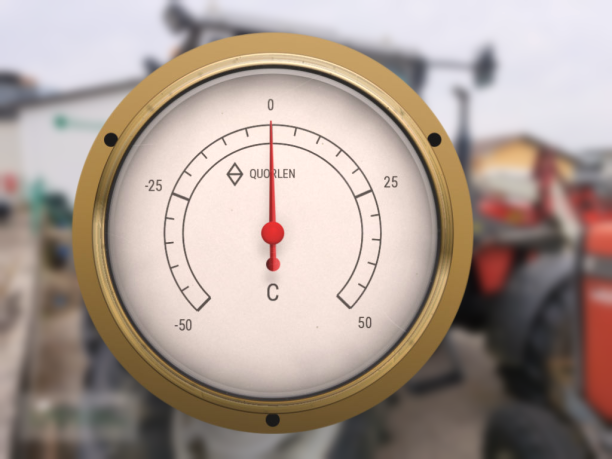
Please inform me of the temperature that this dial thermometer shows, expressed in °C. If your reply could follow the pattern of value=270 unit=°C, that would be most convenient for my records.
value=0 unit=°C
